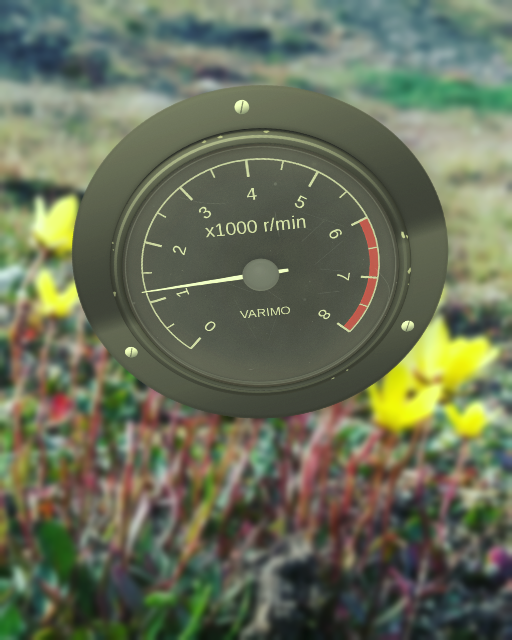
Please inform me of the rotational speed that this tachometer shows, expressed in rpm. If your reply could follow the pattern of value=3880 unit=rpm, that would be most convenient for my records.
value=1250 unit=rpm
